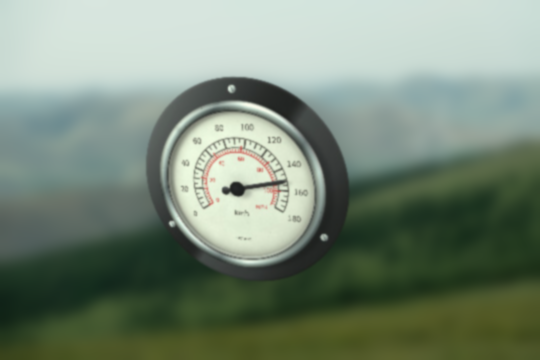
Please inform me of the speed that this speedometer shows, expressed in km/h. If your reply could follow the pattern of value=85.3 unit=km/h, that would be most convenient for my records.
value=150 unit=km/h
